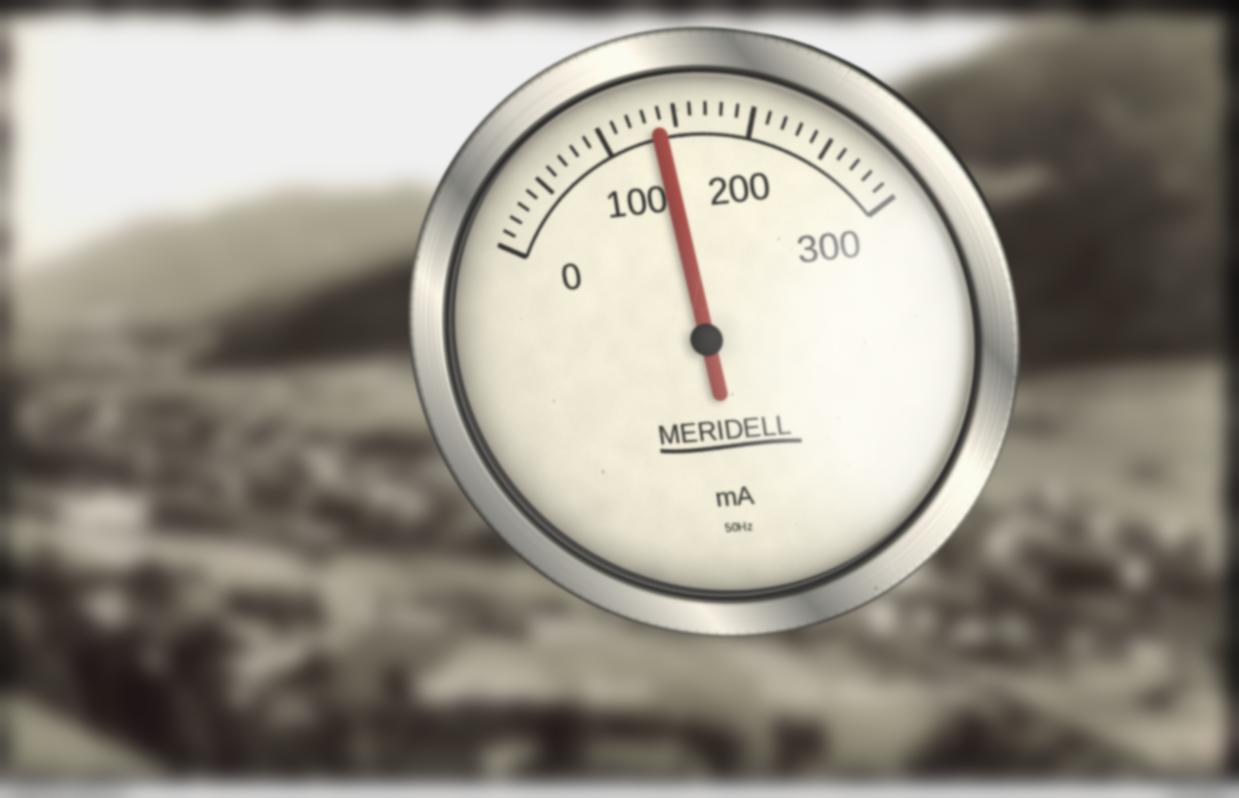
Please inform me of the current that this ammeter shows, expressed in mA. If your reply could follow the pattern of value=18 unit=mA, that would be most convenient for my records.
value=140 unit=mA
